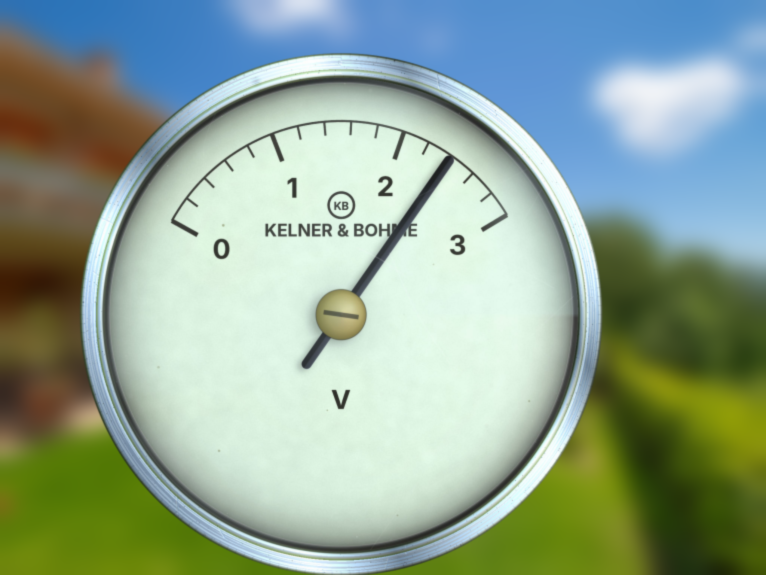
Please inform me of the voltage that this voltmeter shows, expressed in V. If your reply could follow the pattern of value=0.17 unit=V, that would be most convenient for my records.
value=2.4 unit=V
